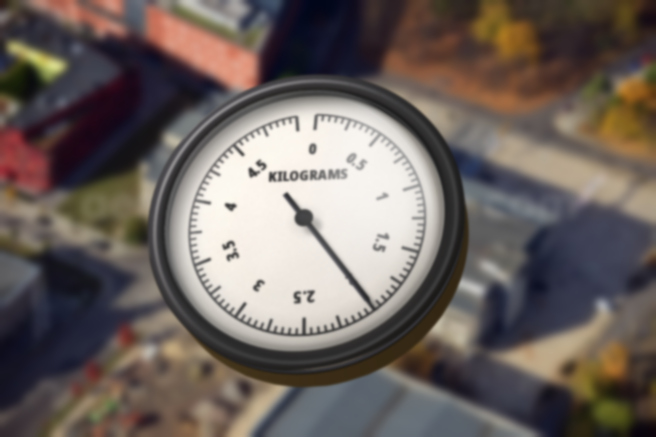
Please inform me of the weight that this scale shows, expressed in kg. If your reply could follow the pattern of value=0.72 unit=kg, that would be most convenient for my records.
value=2 unit=kg
